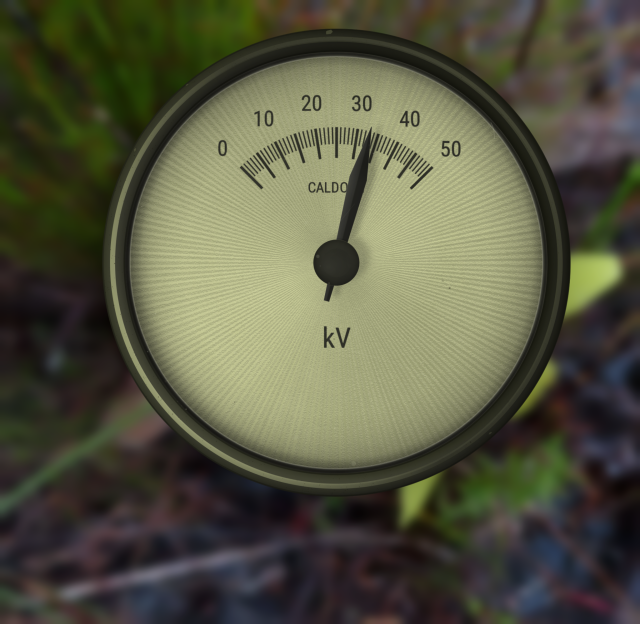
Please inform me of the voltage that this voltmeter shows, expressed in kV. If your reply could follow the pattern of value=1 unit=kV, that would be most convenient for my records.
value=33 unit=kV
